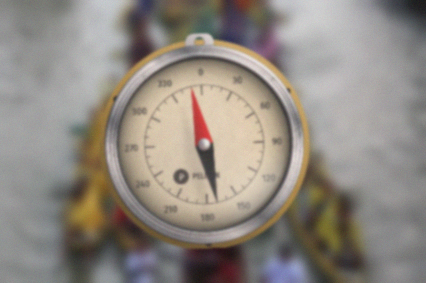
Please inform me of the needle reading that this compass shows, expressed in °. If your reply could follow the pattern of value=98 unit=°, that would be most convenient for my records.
value=350 unit=°
